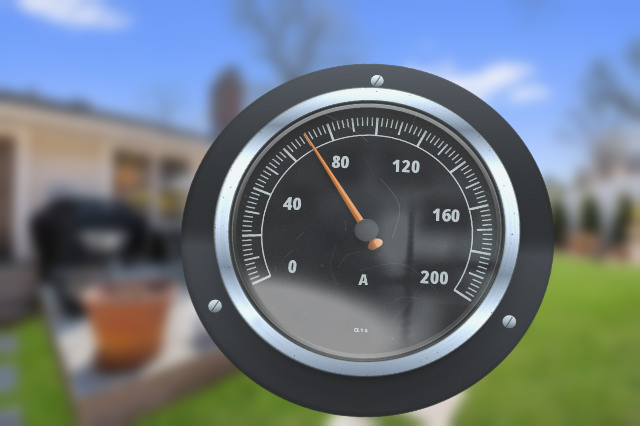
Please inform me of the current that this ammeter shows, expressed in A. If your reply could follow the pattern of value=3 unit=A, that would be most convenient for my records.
value=70 unit=A
